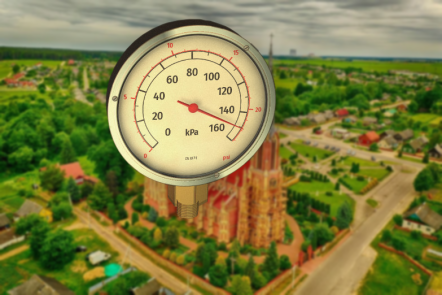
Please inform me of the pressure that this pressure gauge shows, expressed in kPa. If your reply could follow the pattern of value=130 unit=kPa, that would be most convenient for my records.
value=150 unit=kPa
